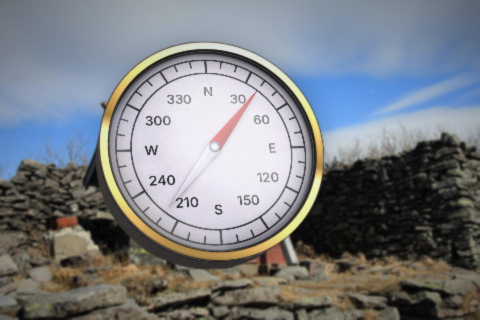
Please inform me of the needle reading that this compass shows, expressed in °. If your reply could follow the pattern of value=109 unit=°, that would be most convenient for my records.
value=40 unit=°
